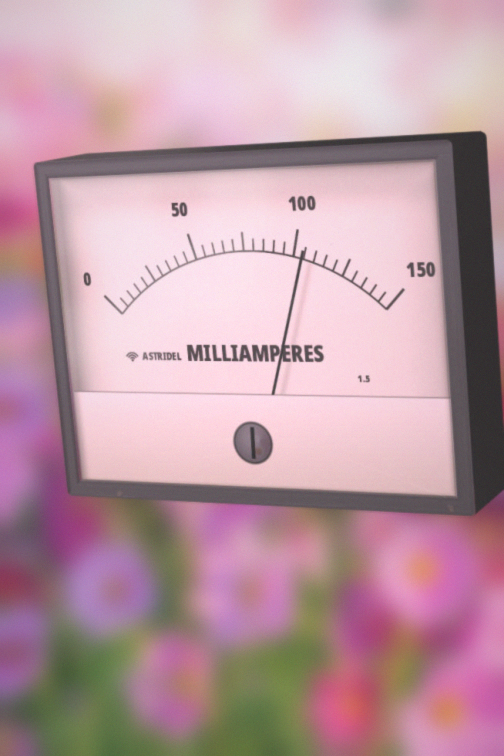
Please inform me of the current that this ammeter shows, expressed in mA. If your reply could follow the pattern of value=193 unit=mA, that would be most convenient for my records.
value=105 unit=mA
